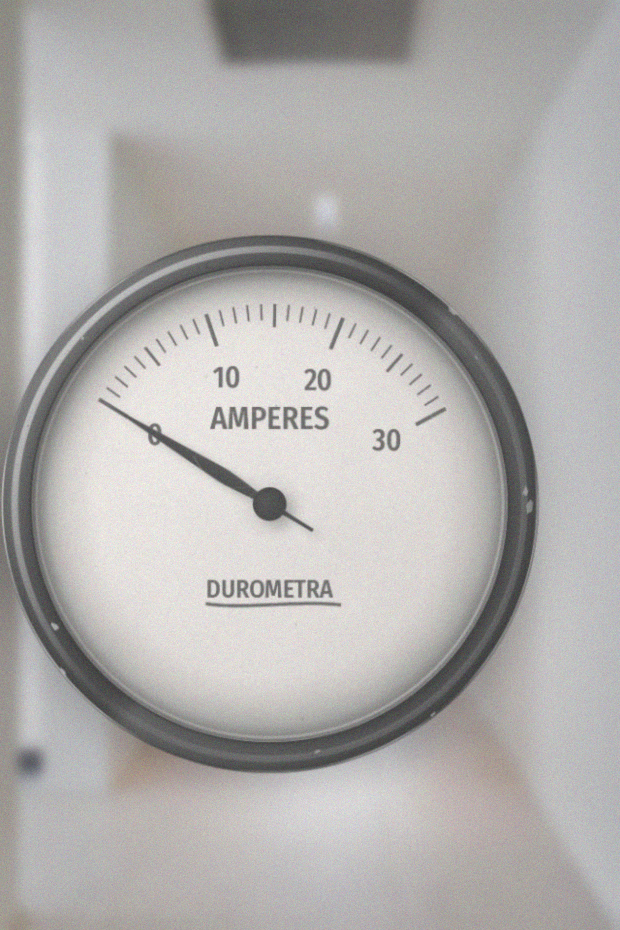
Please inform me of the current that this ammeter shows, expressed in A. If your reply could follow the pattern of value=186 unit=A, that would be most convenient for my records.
value=0 unit=A
